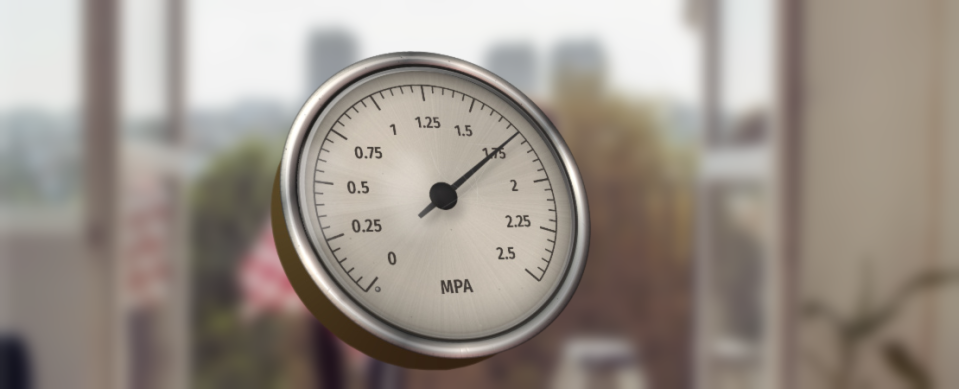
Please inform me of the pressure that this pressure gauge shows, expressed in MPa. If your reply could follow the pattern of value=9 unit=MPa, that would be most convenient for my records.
value=1.75 unit=MPa
